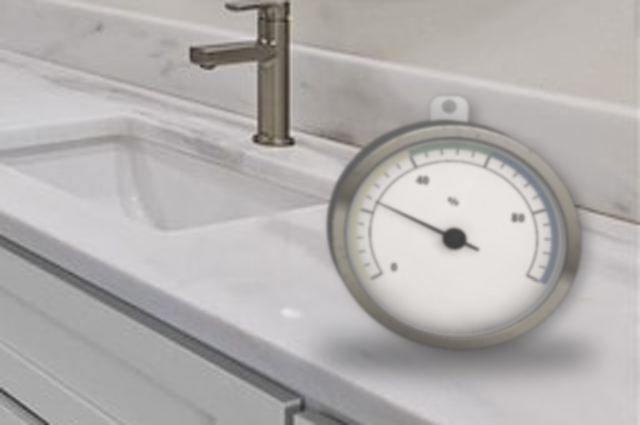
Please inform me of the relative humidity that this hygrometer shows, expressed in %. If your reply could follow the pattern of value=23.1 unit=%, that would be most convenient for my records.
value=24 unit=%
